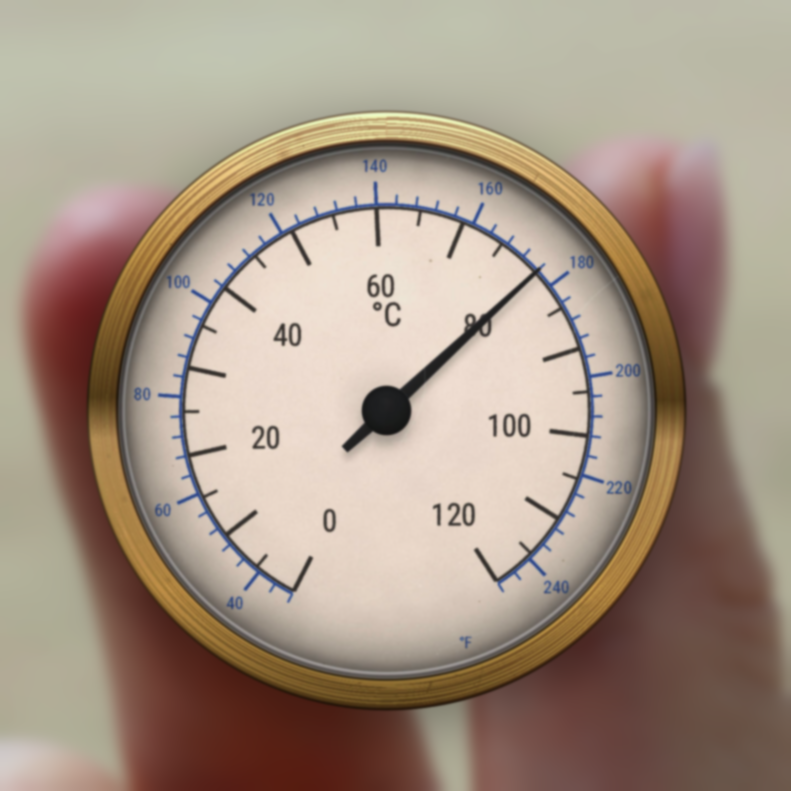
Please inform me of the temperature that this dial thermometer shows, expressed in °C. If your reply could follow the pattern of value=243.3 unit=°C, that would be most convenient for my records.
value=80 unit=°C
